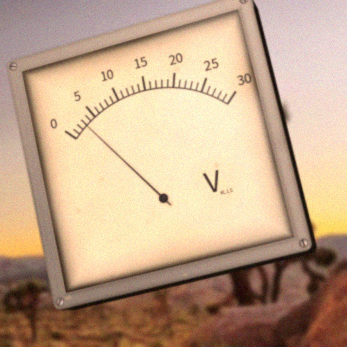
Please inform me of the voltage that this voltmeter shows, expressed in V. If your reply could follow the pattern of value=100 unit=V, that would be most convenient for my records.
value=3 unit=V
